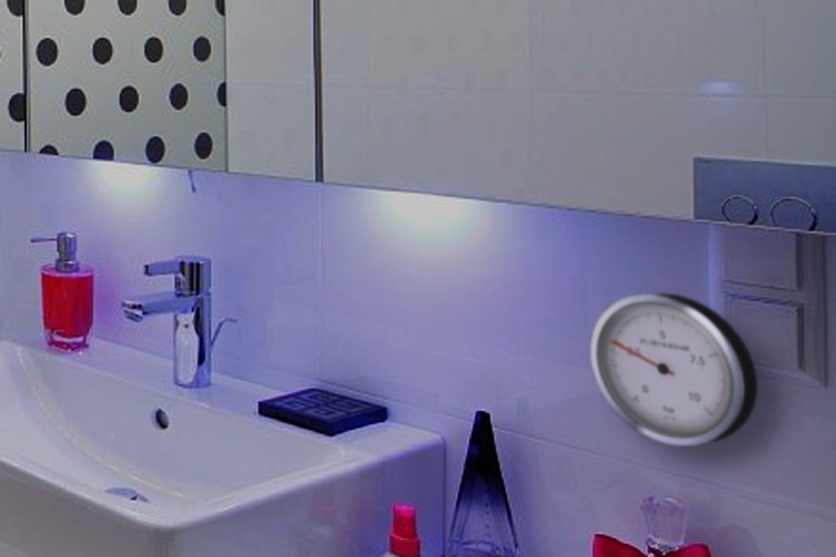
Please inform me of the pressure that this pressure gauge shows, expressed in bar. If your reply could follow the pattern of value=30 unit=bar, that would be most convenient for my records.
value=2.5 unit=bar
